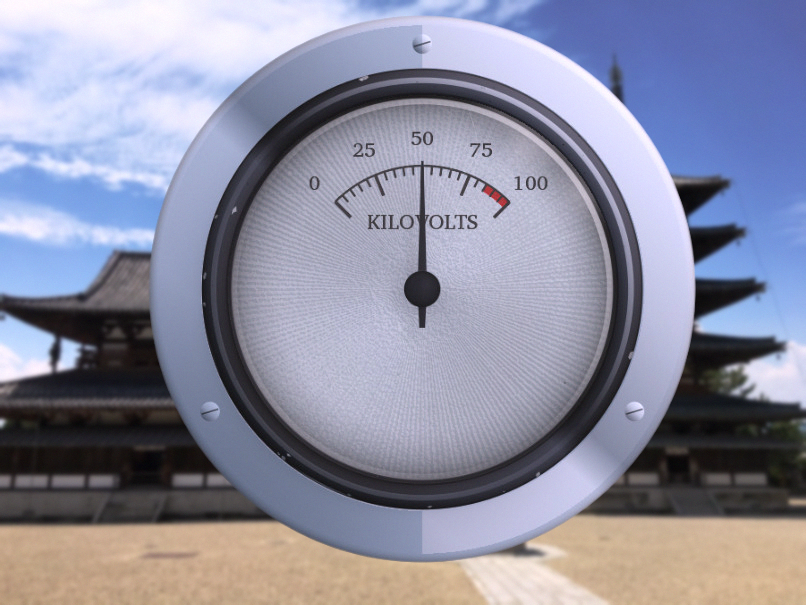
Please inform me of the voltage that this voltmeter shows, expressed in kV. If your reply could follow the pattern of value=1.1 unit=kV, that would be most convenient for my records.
value=50 unit=kV
